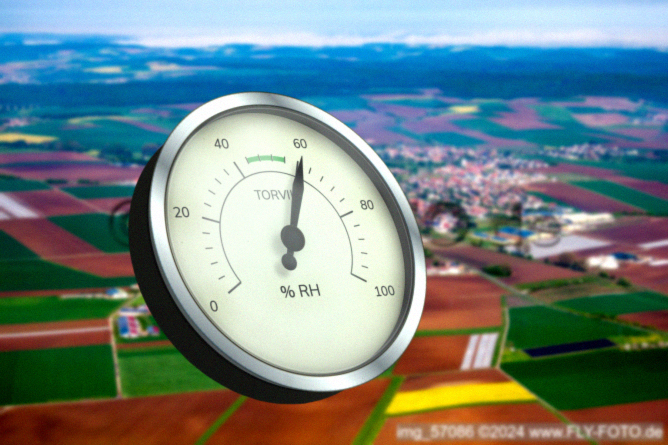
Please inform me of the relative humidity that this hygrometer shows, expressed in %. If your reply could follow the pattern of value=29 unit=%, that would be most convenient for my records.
value=60 unit=%
